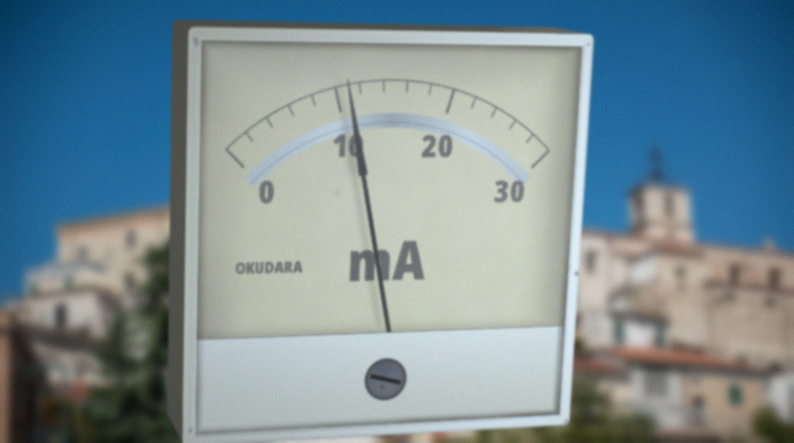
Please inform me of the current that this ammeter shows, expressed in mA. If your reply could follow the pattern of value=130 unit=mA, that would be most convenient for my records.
value=11 unit=mA
